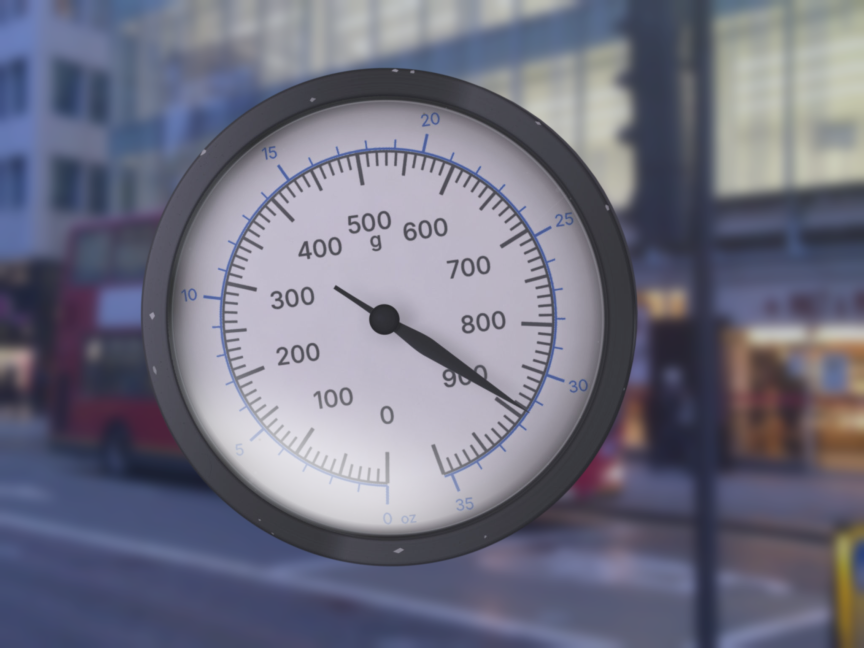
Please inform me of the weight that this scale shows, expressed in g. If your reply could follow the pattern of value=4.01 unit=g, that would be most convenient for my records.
value=890 unit=g
